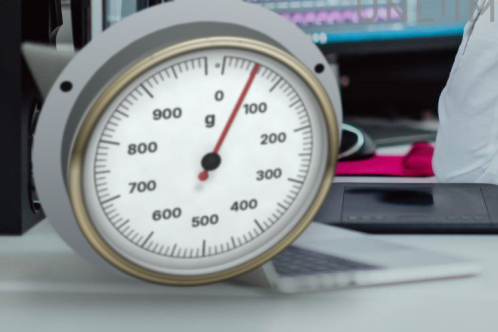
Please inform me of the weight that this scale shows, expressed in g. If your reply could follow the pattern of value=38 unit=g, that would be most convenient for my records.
value=50 unit=g
